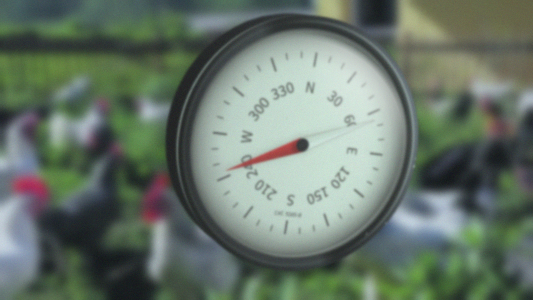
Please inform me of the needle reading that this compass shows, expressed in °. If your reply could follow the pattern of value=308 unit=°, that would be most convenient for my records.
value=245 unit=°
